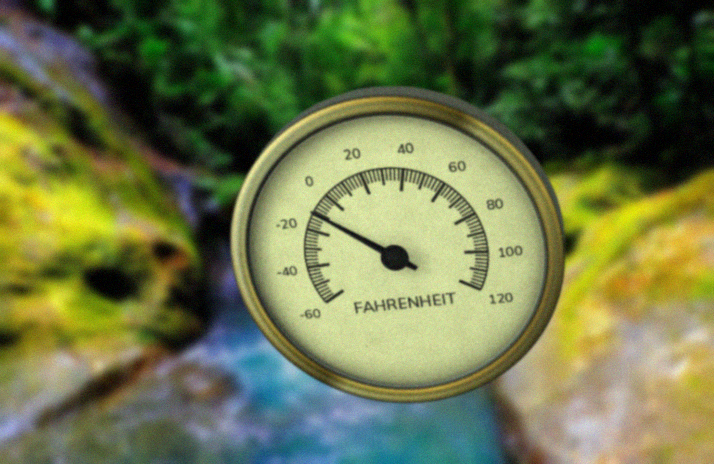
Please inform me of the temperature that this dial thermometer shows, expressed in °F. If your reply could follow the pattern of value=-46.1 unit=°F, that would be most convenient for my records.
value=-10 unit=°F
